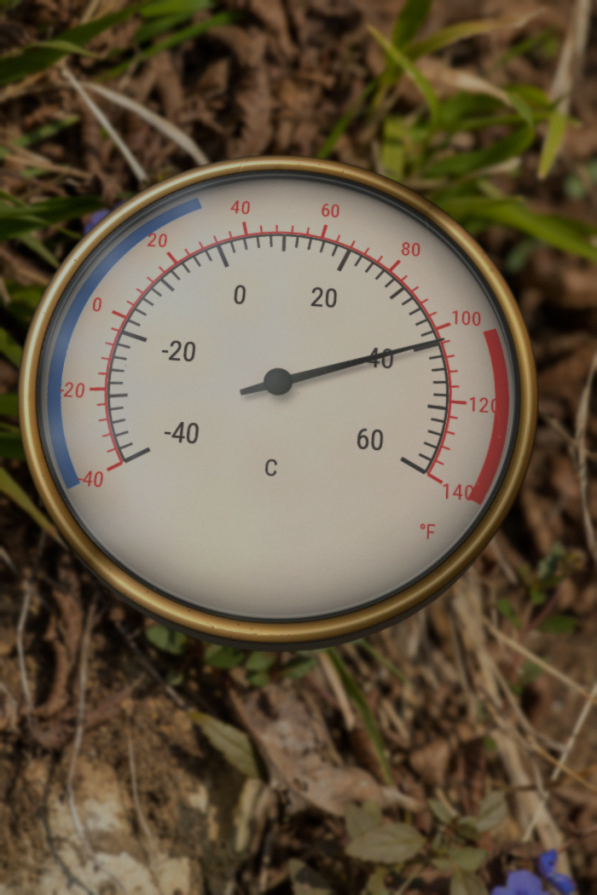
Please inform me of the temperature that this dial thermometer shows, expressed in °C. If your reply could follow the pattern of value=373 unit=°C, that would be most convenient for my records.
value=40 unit=°C
